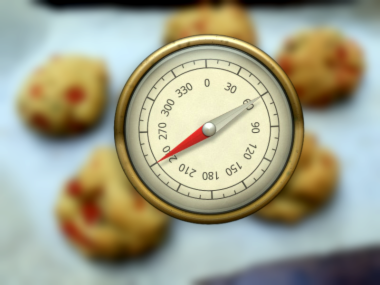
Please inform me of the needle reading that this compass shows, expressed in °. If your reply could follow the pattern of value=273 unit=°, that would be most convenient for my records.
value=240 unit=°
